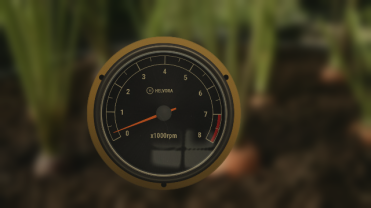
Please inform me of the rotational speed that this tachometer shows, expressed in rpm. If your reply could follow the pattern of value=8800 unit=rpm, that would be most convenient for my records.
value=250 unit=rpm
